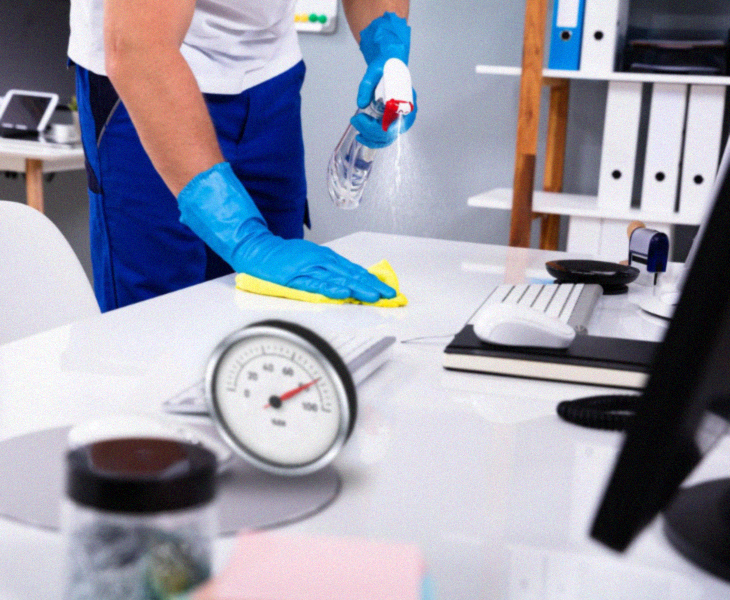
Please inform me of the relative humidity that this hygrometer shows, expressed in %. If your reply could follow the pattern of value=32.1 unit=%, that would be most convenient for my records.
value=80 unit=%
